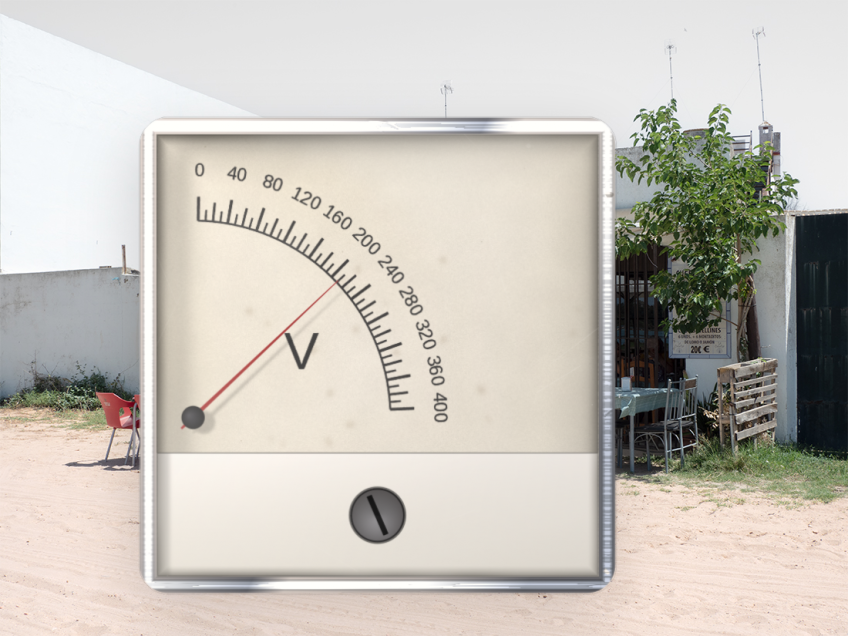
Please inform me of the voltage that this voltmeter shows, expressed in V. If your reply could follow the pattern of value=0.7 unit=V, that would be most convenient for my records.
value=210 unit=V
